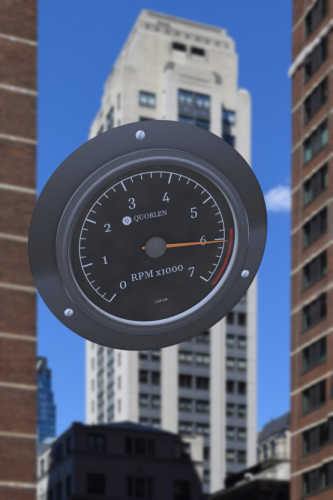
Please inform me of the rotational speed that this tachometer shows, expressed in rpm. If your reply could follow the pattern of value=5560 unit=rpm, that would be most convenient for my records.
value=6000 unit=rpm
